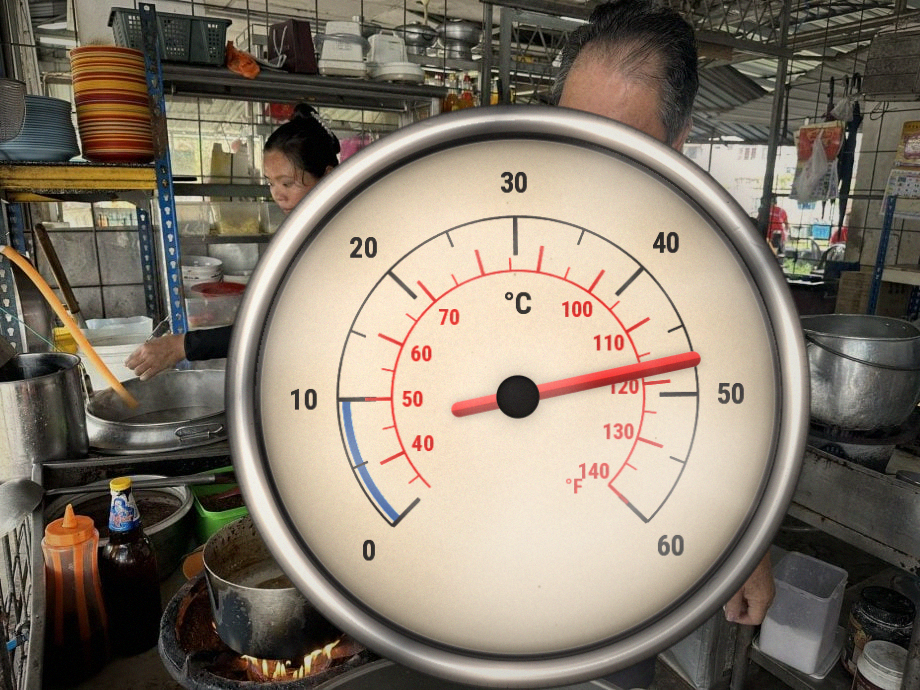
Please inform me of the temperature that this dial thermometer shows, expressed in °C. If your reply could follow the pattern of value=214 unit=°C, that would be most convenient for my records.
value=47.5 unit=°C
